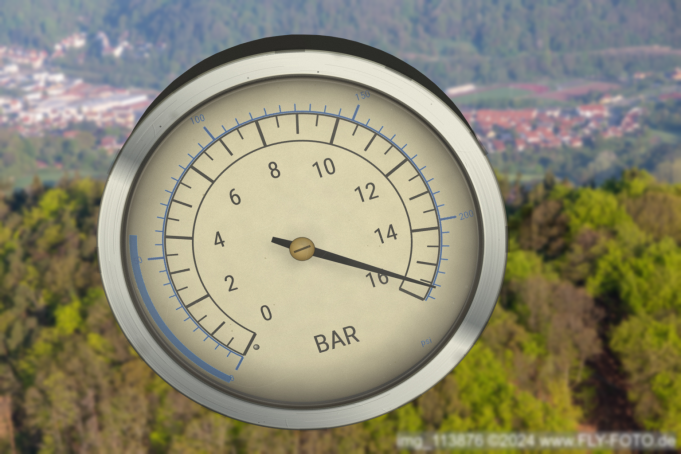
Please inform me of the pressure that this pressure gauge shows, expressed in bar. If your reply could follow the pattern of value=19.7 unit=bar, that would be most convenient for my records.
value=15.5 unit=bar
